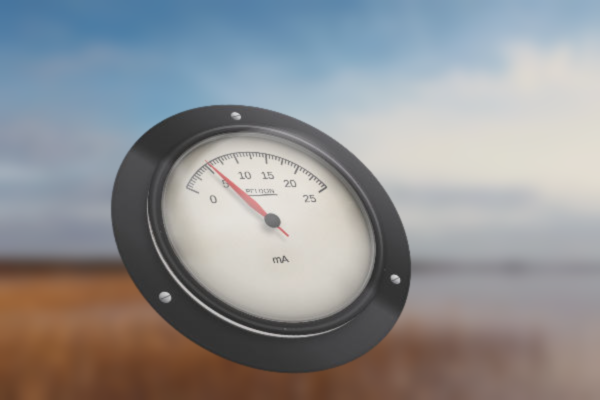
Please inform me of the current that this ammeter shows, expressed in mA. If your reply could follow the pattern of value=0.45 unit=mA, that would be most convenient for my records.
value=5 unit=mA
